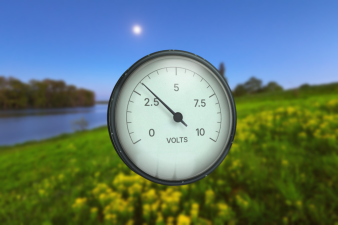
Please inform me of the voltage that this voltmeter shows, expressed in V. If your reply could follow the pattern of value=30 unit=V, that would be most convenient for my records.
value=3 unit=V
